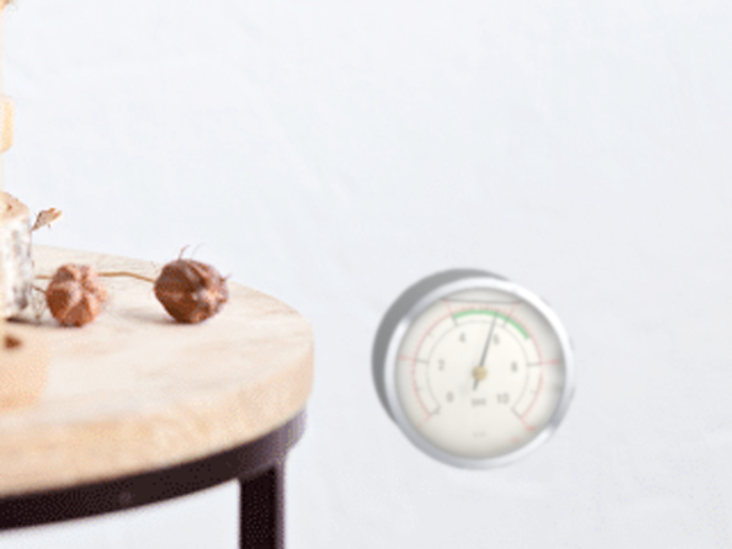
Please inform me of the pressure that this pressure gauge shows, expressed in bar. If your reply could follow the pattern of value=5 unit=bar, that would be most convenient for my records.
value=5.5 unit=bar
